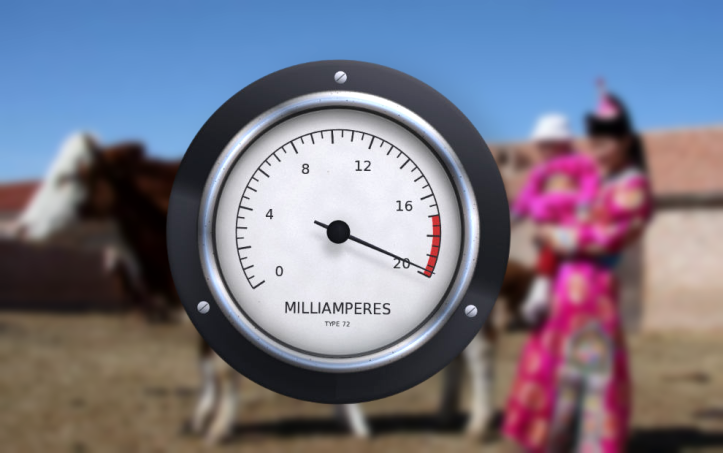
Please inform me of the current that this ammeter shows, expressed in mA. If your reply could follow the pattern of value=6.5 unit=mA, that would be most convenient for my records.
value=19.75 unit=mA
